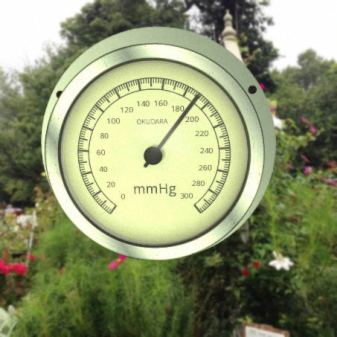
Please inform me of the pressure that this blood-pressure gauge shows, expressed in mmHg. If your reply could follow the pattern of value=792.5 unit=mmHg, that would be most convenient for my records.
value=190 unit=mmHg
